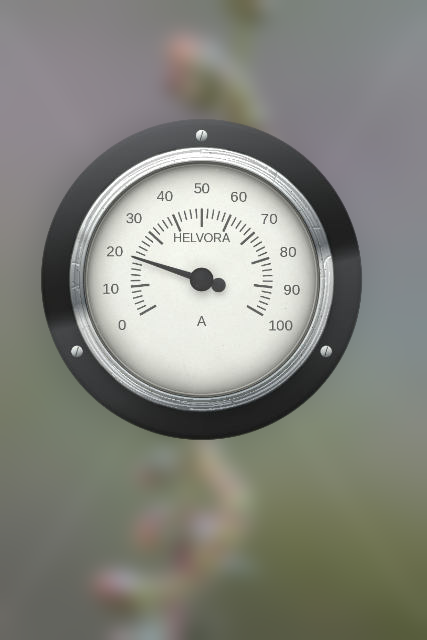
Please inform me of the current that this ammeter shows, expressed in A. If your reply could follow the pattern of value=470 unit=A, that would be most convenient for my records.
value=20 unit=A
